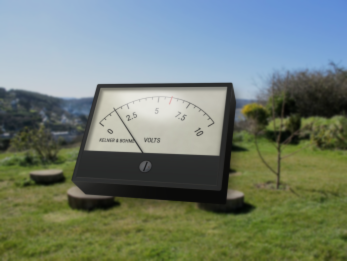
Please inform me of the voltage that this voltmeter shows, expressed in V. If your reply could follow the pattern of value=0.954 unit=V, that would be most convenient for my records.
value=1.5 unit=V
